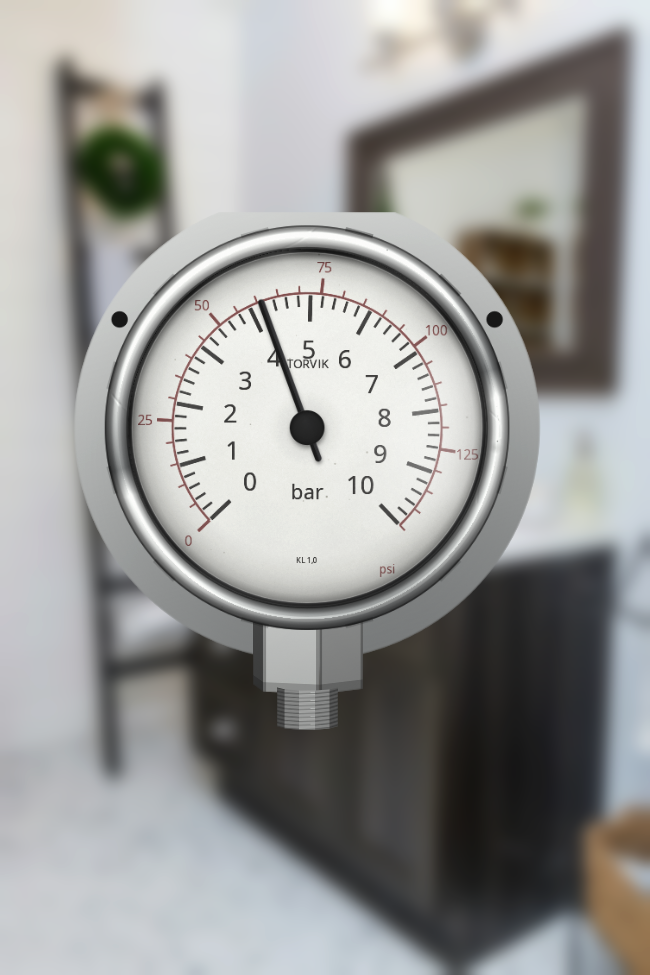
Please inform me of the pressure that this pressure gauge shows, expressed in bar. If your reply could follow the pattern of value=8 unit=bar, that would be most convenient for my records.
value=4.2 unit=bar
